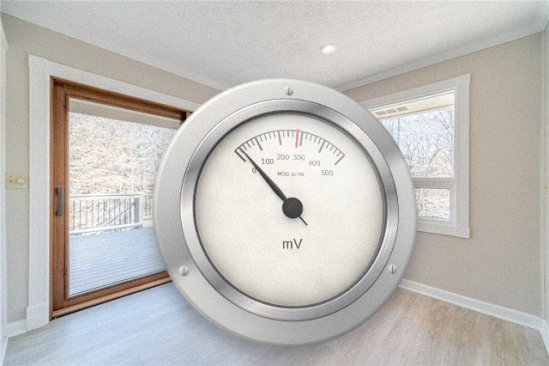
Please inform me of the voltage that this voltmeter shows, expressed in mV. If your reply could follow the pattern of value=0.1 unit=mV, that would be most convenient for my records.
value=20 unit=mV
